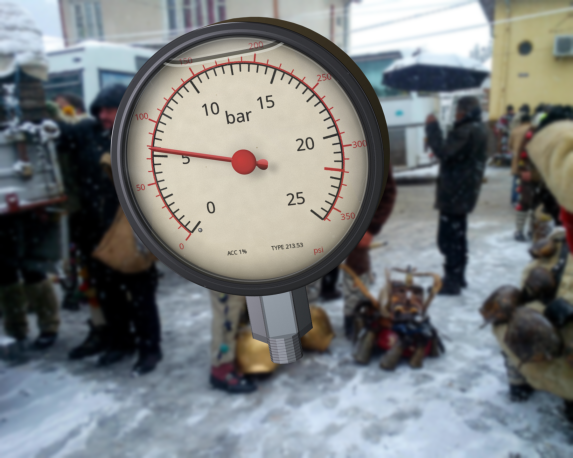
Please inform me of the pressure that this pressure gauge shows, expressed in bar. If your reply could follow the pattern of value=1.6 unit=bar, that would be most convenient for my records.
value=5.5 unit=bar
